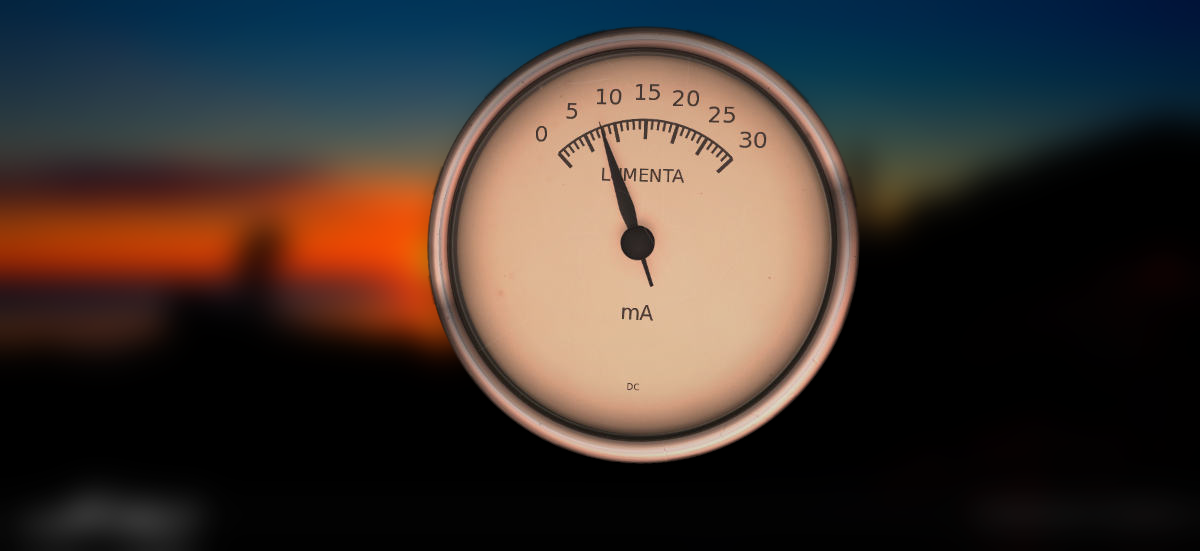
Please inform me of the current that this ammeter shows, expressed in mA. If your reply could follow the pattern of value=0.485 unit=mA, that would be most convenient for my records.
value=8 unit=mA
